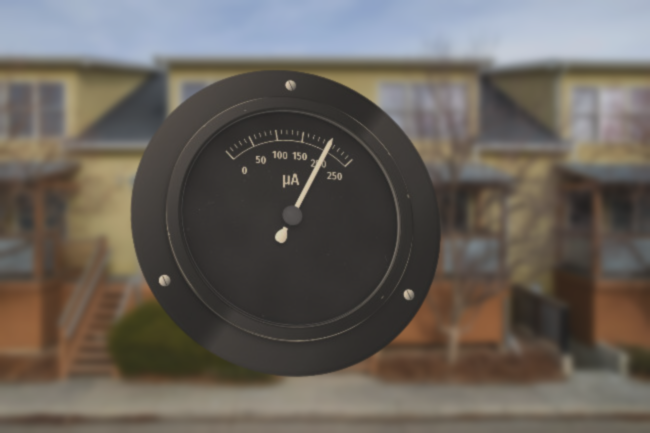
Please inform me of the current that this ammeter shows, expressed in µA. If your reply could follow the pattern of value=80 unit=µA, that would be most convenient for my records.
value=200 unit=µA
